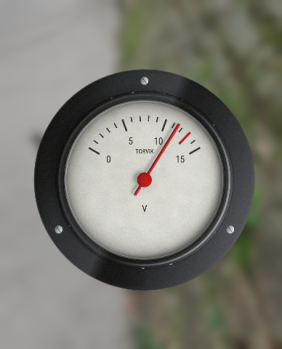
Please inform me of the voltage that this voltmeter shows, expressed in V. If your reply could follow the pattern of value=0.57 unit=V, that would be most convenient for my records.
value=11.5 unit=V
